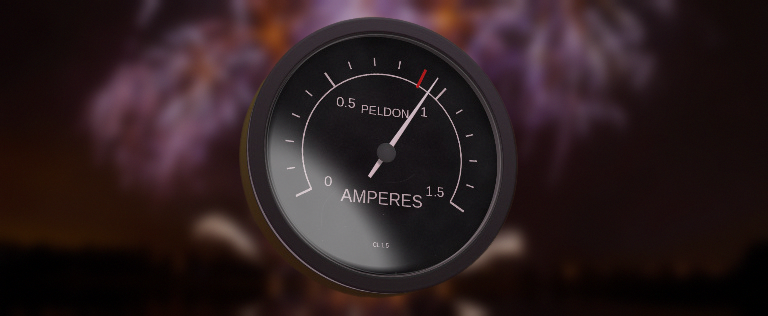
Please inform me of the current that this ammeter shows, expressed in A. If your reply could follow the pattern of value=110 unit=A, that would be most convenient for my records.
value=0.95 unit=A
